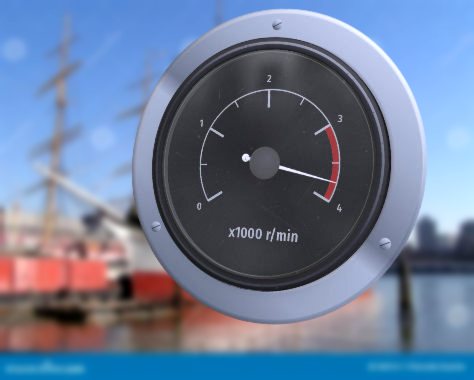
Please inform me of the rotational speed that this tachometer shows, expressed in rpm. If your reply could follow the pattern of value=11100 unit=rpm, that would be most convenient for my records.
value=3750 unit=rpm
